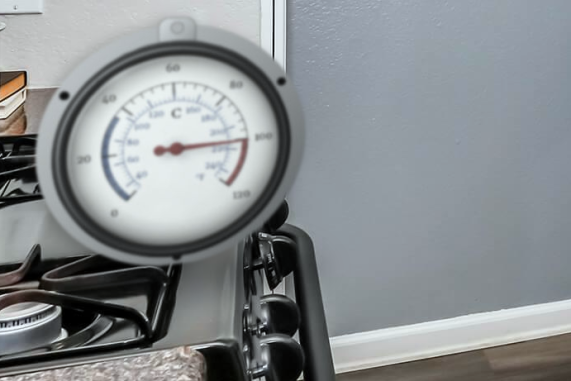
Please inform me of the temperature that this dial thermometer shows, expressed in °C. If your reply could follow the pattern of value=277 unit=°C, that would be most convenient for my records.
value=100 unit=°C
